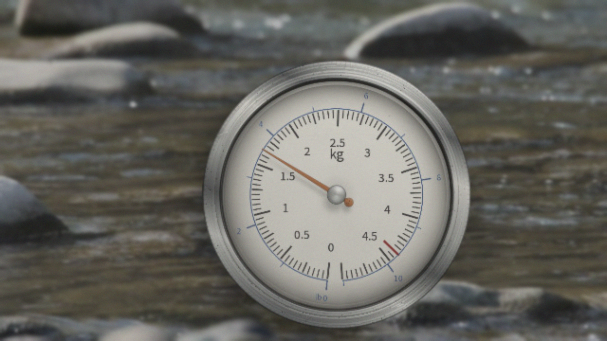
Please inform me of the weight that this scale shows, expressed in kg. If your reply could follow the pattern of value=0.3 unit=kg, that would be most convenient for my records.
value=1.65 unit=kg
